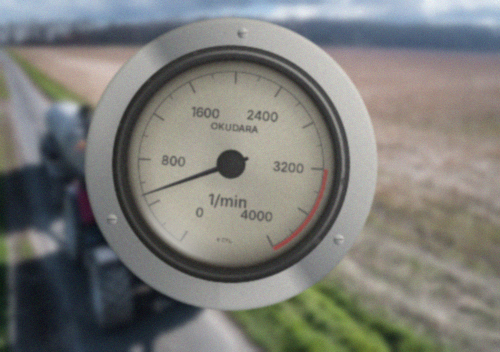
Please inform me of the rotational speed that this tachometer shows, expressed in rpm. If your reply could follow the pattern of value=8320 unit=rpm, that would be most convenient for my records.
value=500 unit=rpm
